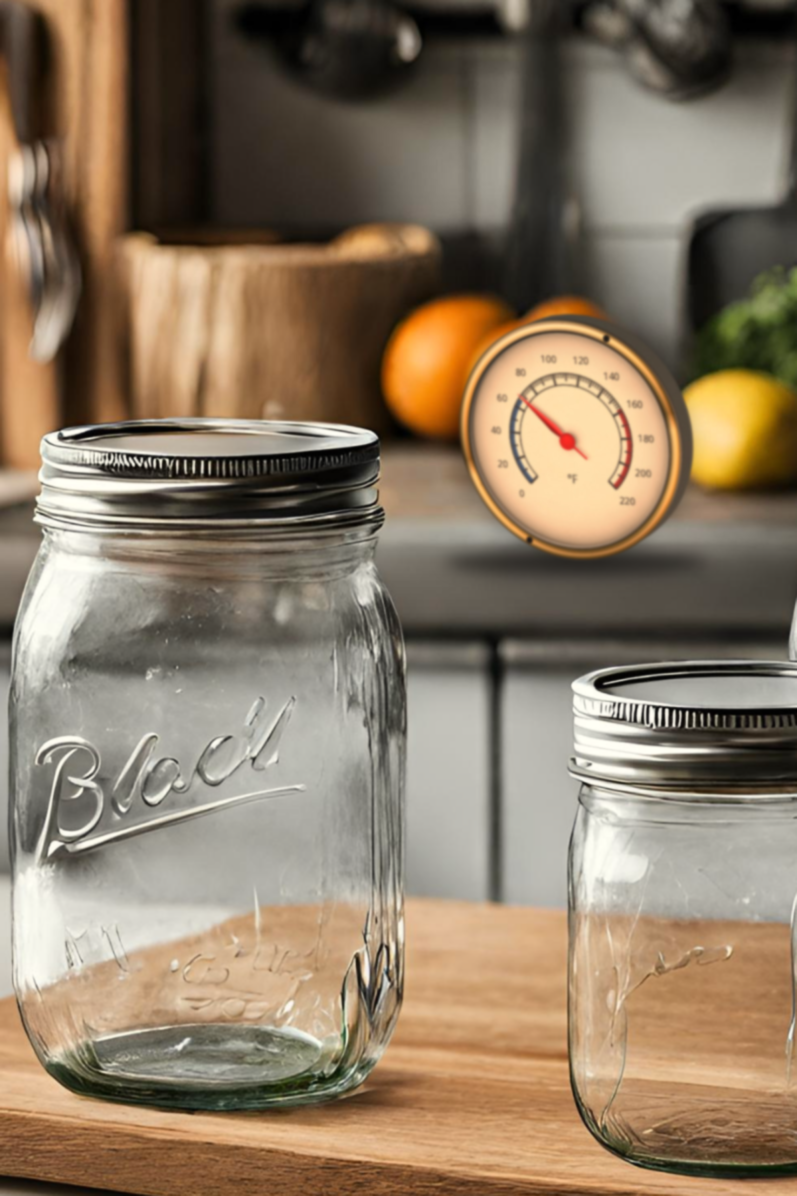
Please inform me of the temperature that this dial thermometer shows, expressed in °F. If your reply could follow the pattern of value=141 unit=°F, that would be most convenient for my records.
value=70 unit=°F
